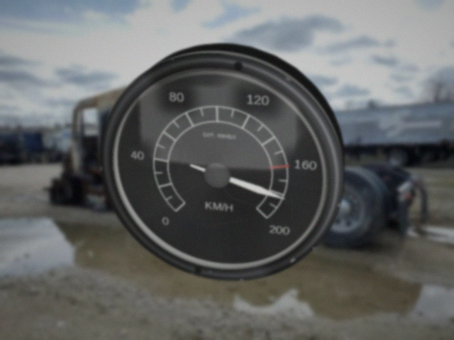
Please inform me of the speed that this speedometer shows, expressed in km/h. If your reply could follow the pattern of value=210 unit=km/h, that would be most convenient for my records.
value=180 unit=km/h
